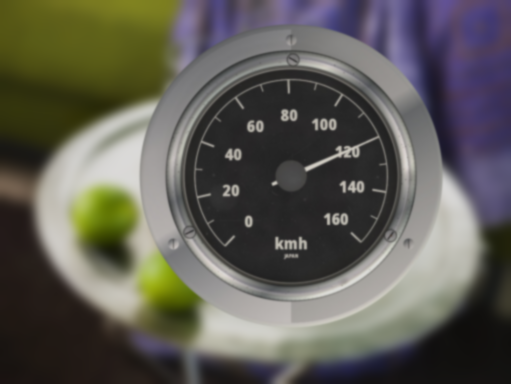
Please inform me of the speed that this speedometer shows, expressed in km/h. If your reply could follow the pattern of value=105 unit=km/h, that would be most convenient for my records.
value=120 unit=km/h
